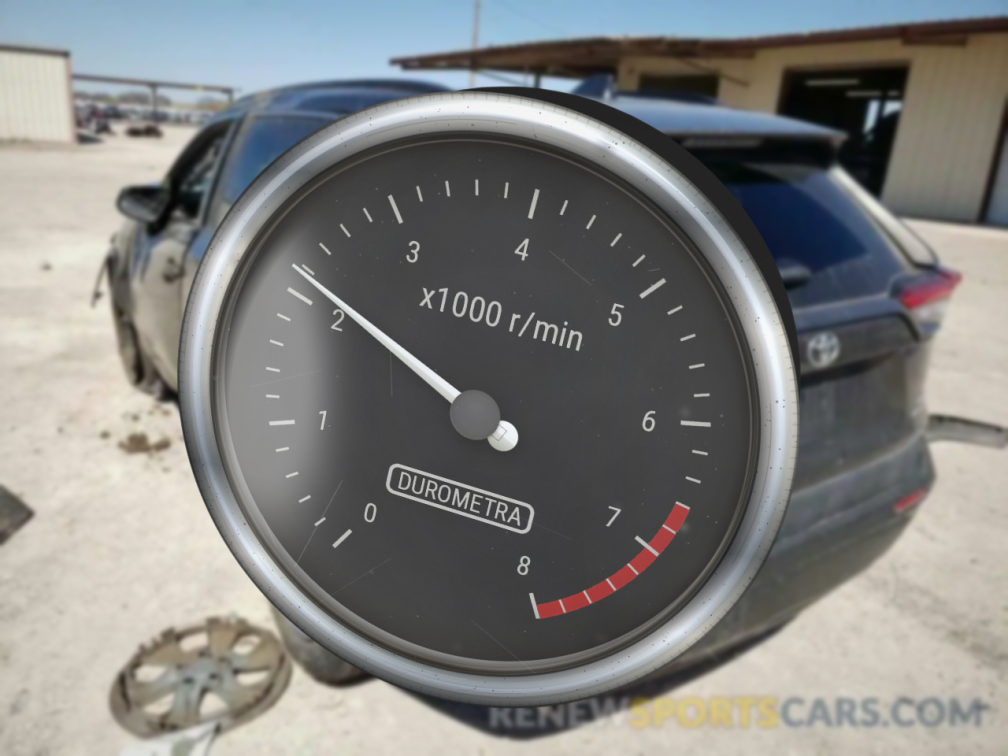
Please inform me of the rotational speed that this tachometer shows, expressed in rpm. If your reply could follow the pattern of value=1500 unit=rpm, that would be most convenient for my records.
value=2200 unit=rpm
